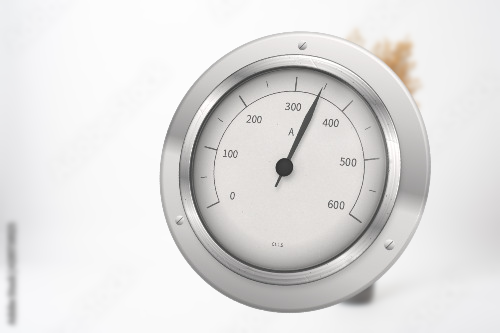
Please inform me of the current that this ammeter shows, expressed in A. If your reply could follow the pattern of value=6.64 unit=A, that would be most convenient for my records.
value=350 unit=A
